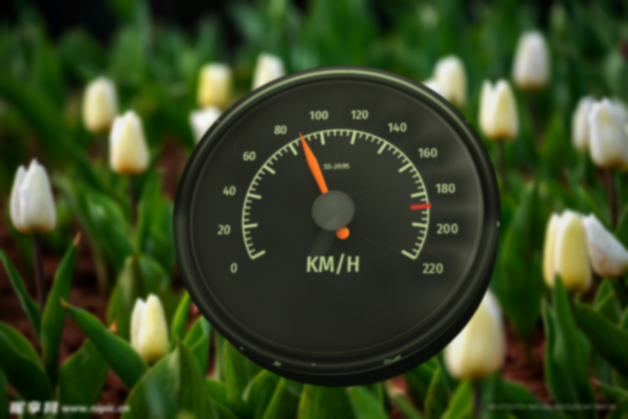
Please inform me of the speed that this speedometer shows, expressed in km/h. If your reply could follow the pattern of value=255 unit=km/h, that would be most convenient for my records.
value=88 unit=km/h
